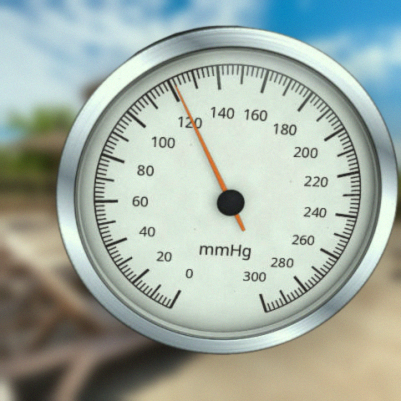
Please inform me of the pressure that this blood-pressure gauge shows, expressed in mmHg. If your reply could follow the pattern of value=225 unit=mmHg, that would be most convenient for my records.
value=122 unit=mmHg
